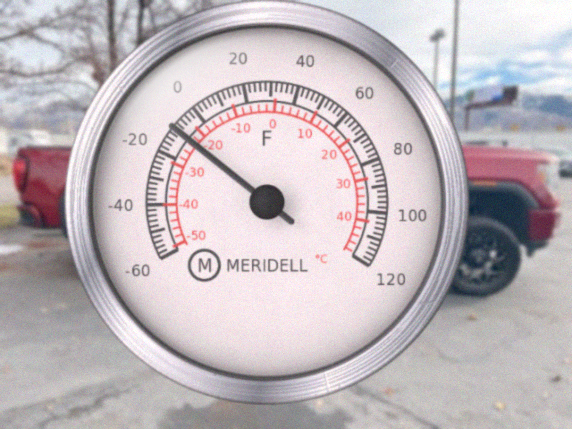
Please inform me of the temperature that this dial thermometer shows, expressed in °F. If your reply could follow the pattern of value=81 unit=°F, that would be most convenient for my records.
value=-10 unit=°F
